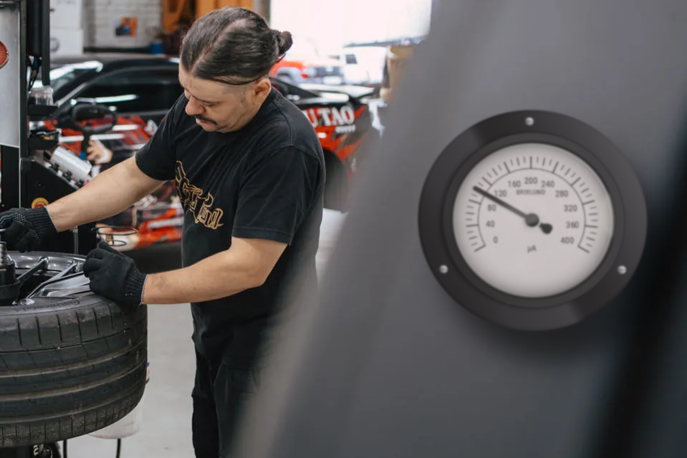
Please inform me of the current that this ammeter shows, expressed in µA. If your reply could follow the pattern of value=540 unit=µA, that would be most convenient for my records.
value=100 unit=µA
